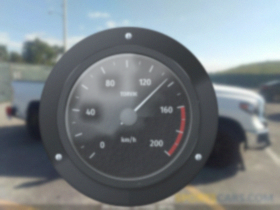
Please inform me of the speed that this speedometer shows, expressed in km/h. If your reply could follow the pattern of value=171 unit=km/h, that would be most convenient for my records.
value=135 unit=km/h
